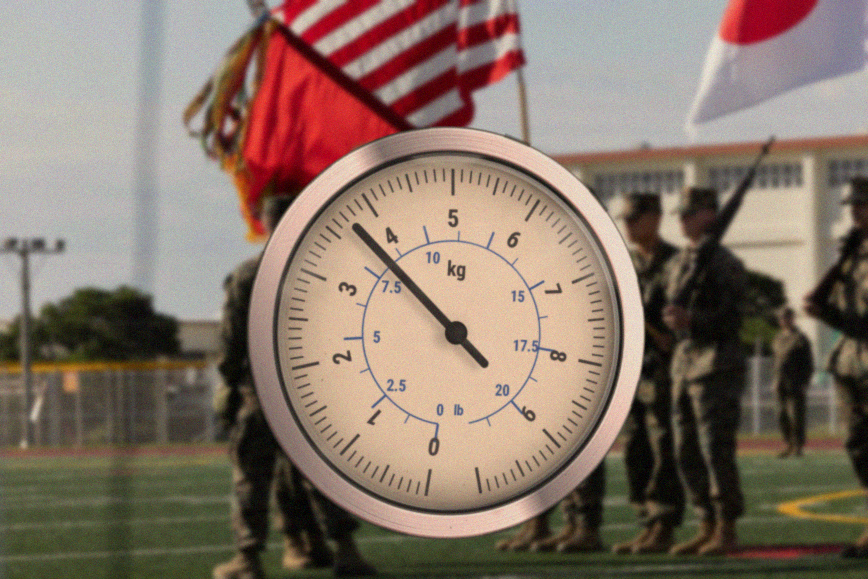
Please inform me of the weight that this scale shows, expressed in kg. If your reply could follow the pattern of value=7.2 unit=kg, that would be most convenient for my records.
value=3.7 unit=kg
